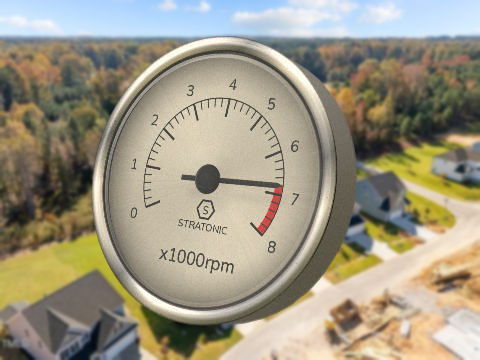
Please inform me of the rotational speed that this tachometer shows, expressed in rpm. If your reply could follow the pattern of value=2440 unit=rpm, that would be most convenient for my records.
value=6800 unit=rpm
